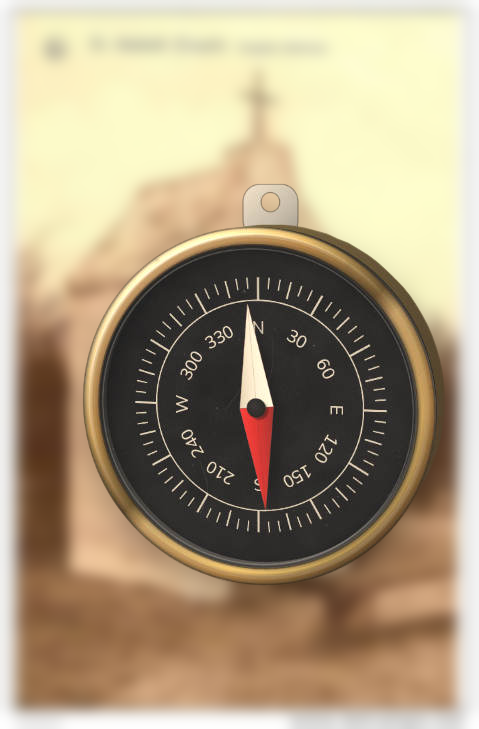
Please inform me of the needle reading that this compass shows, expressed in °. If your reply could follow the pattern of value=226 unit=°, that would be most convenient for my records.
value=175 unit=°
